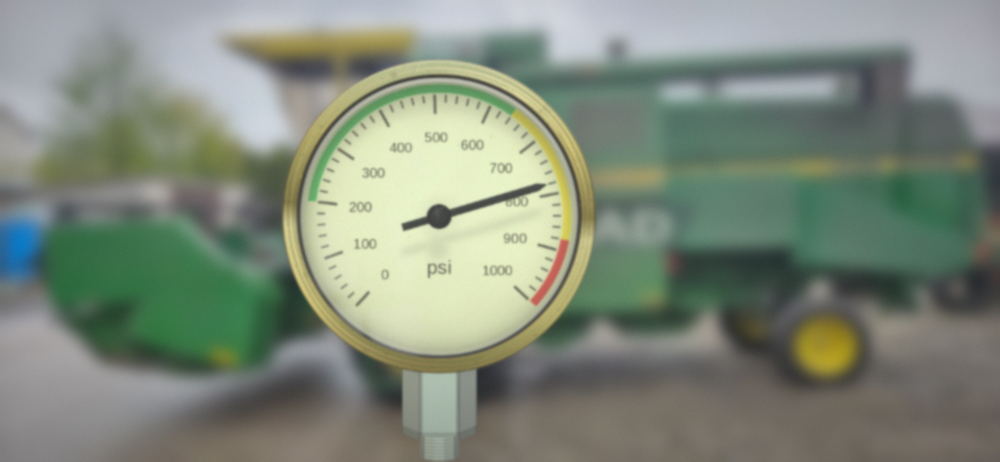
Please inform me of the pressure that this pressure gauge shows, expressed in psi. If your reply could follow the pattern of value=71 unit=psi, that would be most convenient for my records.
value=780 unit=psi
